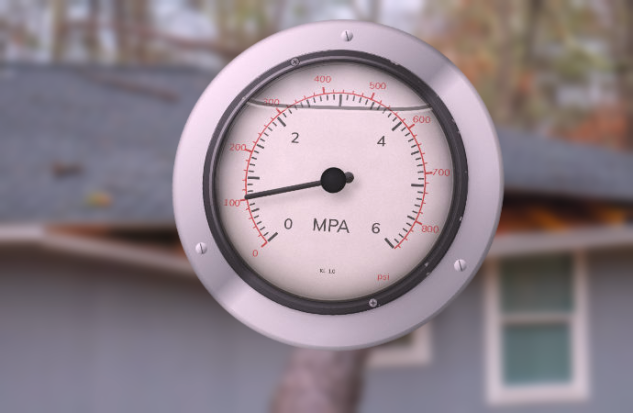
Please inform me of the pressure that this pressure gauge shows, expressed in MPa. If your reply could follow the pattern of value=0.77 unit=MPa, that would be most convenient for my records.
value=0.7 unit=MPa
